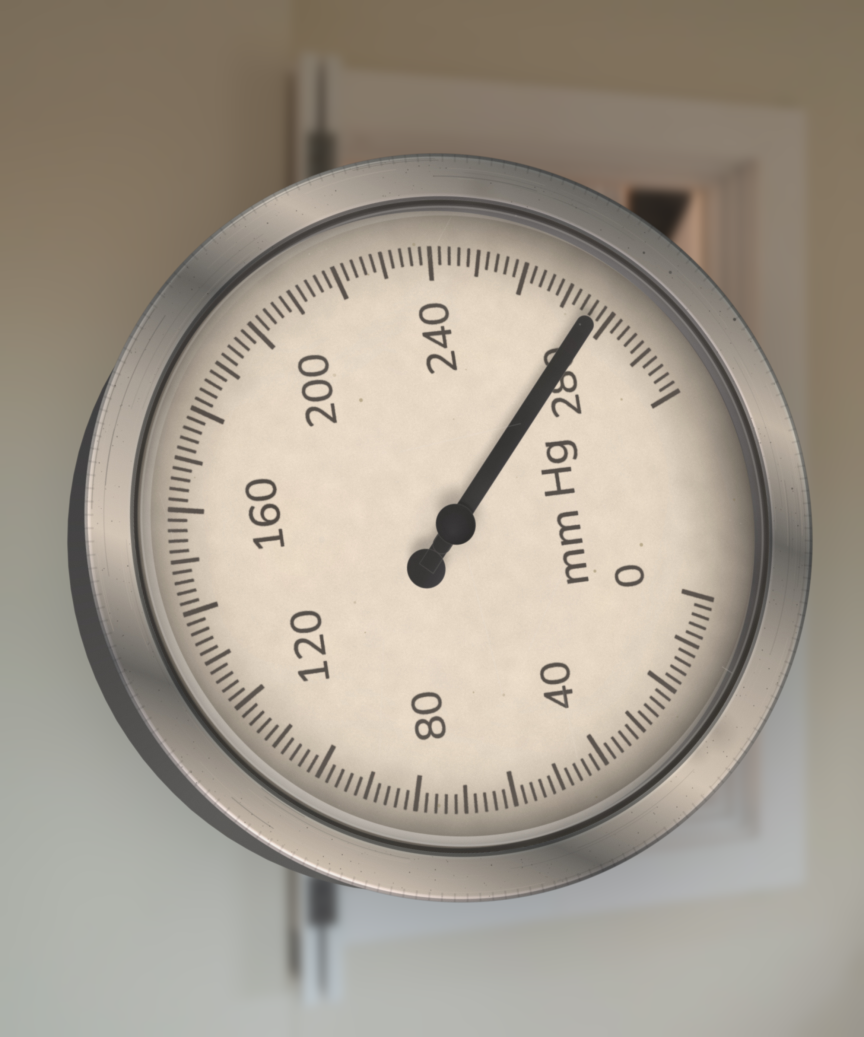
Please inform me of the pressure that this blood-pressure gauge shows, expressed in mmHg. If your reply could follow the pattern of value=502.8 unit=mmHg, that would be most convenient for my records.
value=276 unit=mmHg
